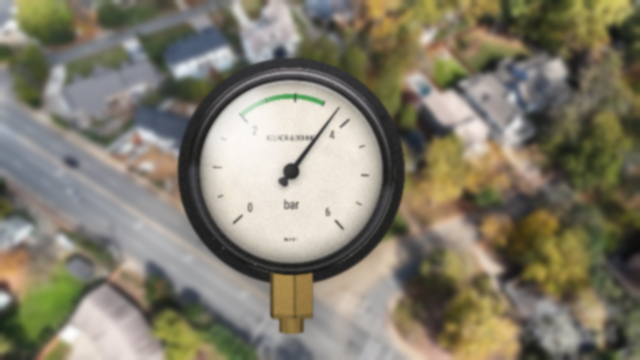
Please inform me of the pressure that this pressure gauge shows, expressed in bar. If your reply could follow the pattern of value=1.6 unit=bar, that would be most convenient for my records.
value=3.75 unit=bar
